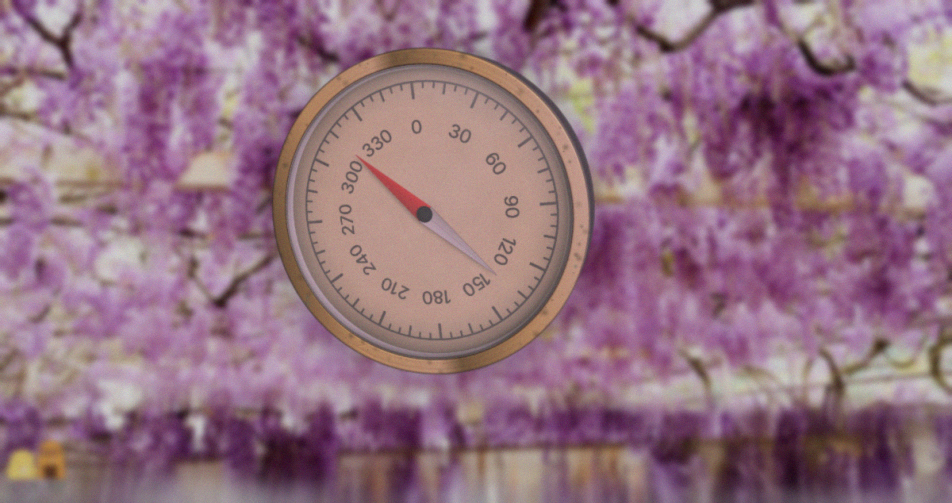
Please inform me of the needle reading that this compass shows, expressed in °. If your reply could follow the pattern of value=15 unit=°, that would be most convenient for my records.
value=315 unit=°
